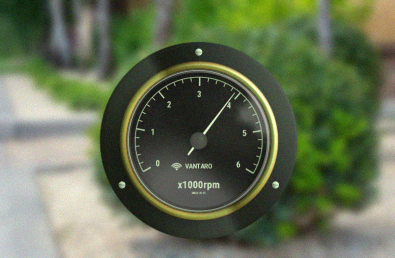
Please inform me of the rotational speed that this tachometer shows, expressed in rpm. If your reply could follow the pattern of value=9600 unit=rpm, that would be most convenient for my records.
value=3900 unit=rpm
